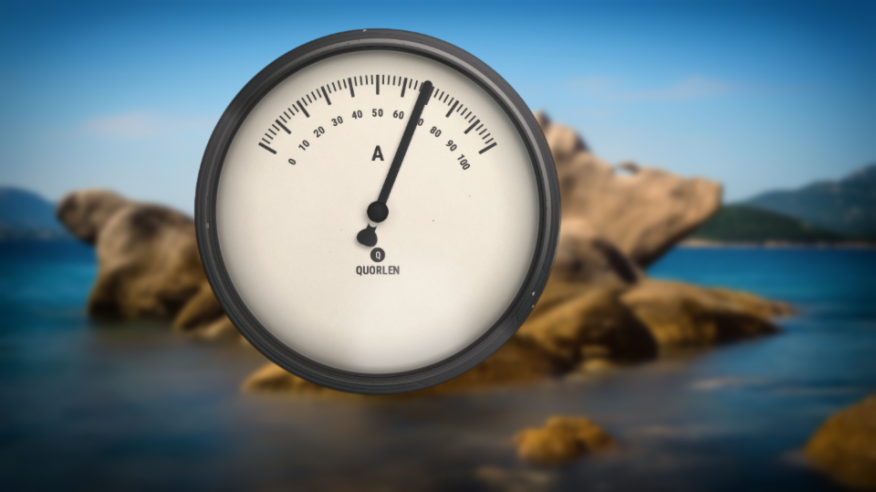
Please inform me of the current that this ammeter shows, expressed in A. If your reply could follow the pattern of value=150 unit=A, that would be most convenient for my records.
value=68 unit=A
